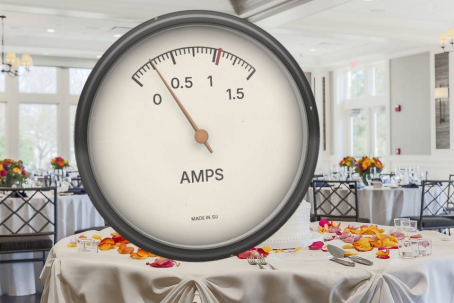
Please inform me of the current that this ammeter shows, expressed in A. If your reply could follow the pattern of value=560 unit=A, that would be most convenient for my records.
value=0.25 unit=A
